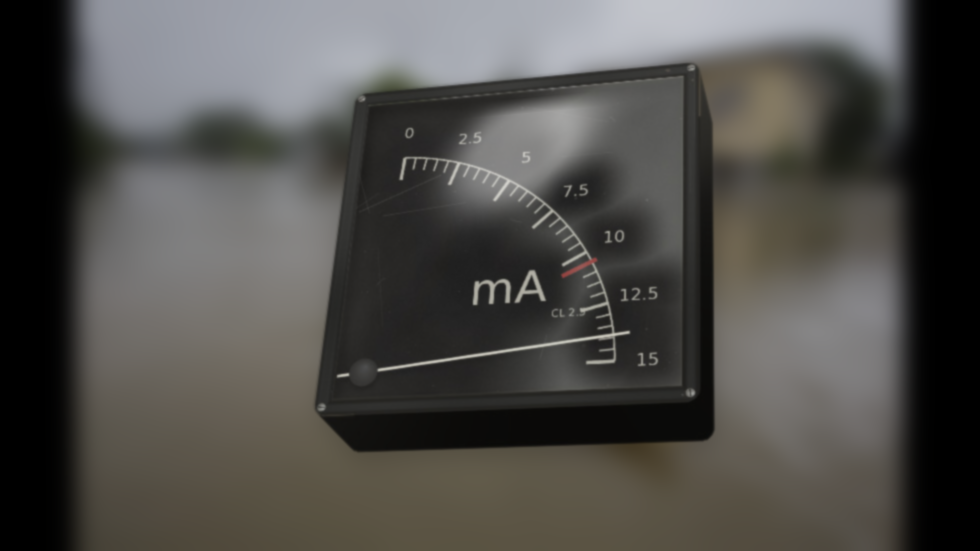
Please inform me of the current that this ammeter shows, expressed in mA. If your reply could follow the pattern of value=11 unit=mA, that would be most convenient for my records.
value=14 unit=mA
